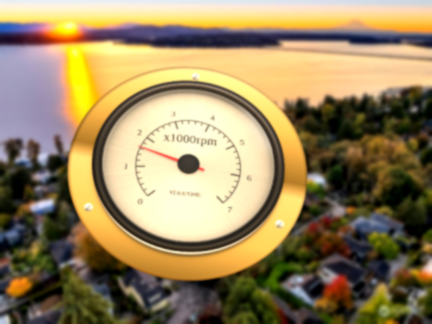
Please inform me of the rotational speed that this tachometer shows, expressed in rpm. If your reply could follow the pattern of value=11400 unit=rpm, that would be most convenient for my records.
value=1600 unit=rpm
